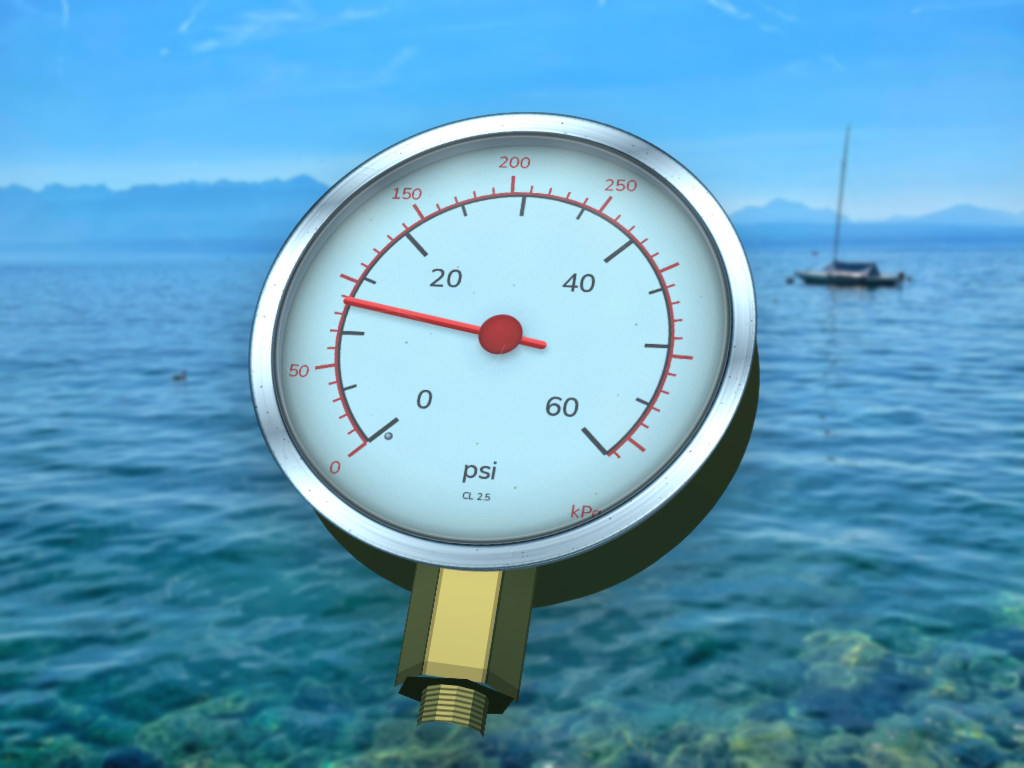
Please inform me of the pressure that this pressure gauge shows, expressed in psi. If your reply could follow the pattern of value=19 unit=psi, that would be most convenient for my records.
value=12.5 unit=psi
